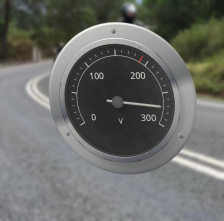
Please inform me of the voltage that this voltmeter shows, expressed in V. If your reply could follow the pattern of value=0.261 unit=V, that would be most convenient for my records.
value=270 unit=V
